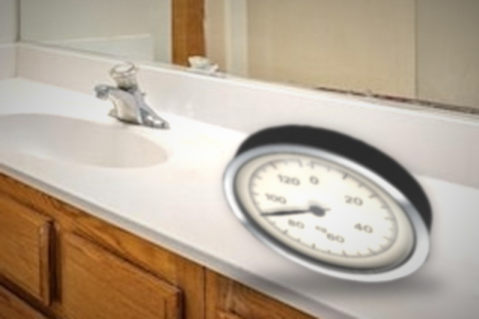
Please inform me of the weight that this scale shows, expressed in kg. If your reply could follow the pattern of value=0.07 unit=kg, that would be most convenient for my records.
value=90 unit=kg
